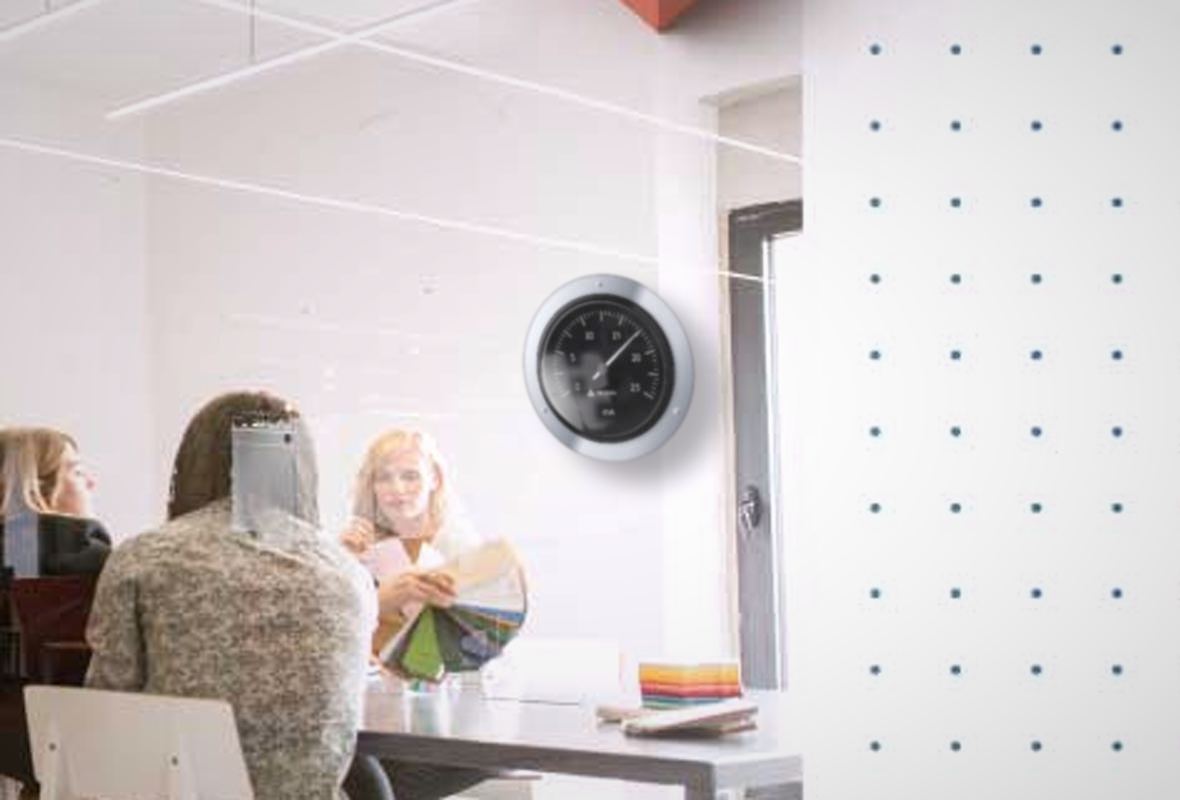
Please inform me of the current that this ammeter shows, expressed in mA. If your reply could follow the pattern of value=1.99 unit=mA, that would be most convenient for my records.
value=17.5 unit=mA
